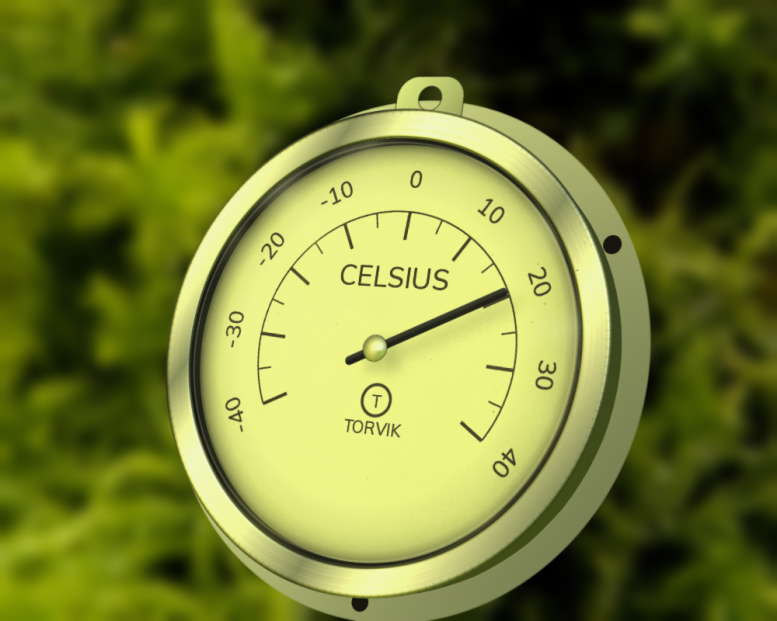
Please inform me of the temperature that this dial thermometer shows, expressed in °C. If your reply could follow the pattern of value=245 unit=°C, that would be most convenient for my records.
value=20 unit=°C
